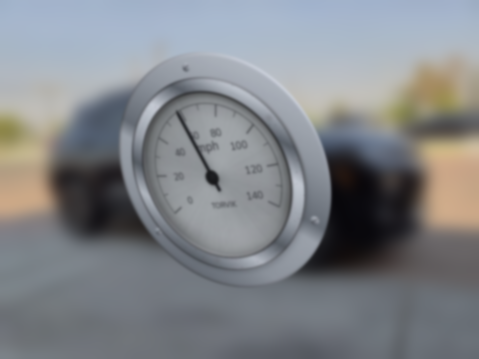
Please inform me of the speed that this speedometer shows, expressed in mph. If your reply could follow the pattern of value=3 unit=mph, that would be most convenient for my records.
value=60 unit=mph
